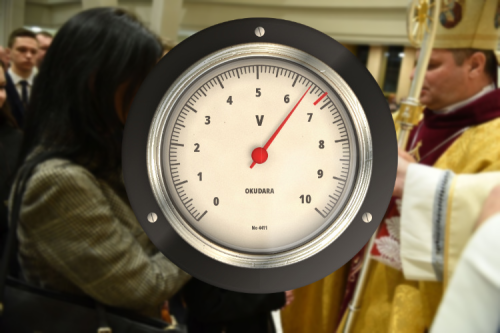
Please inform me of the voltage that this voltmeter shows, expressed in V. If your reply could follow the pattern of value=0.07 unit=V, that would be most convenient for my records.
value=6.4 unit=V
